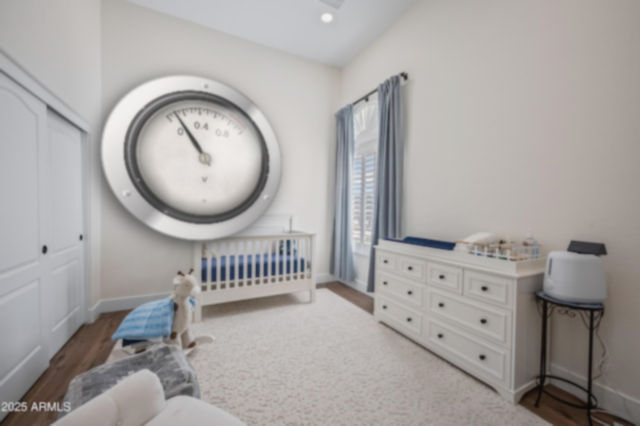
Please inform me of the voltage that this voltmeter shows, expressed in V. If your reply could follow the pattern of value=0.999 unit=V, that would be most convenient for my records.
value=0.1 unit=V
